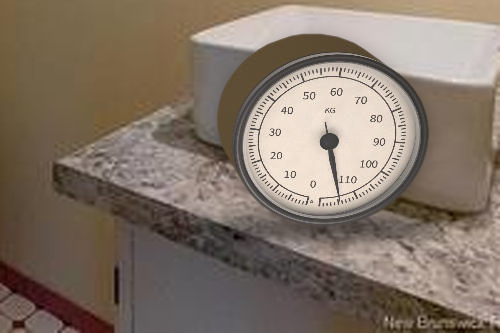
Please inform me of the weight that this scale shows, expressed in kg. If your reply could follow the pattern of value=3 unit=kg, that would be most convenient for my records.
value=115 unit=kg
